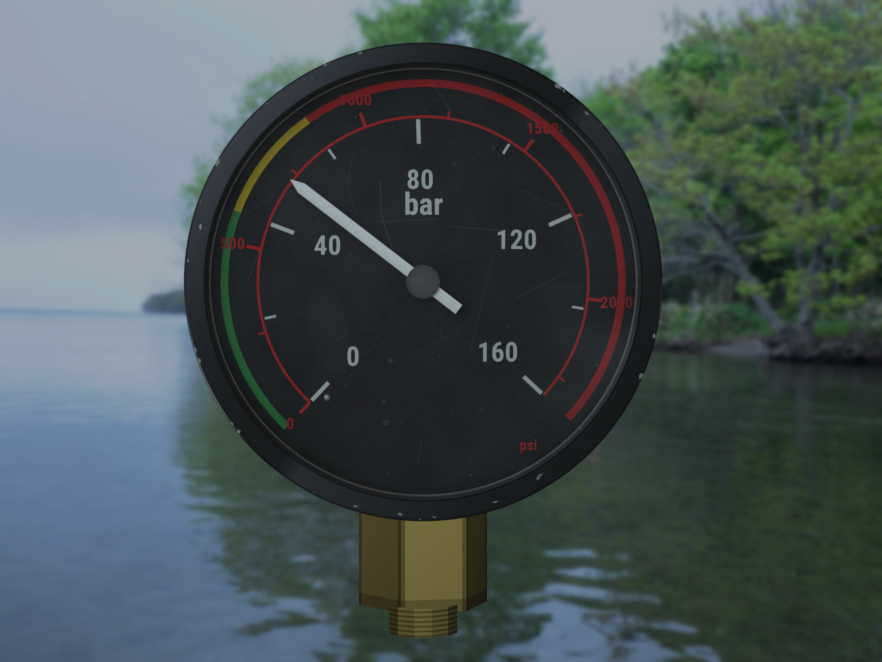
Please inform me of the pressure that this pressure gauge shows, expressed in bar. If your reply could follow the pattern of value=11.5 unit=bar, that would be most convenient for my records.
value=50 unit=bar
